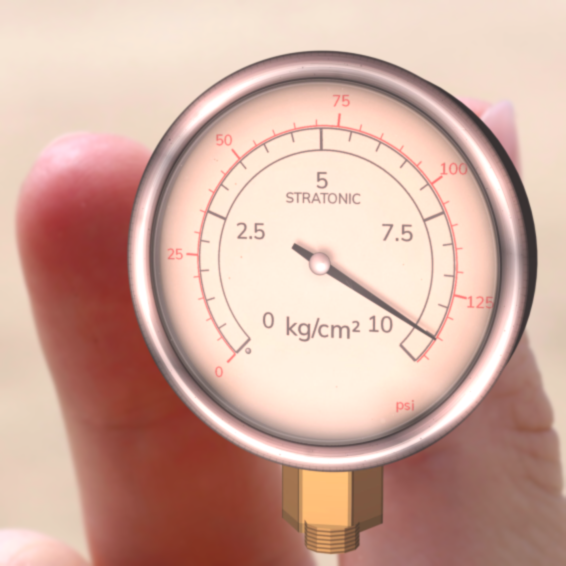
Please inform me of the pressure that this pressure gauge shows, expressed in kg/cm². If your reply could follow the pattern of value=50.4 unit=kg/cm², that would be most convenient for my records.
value=9.5 unit=kg/cm²
